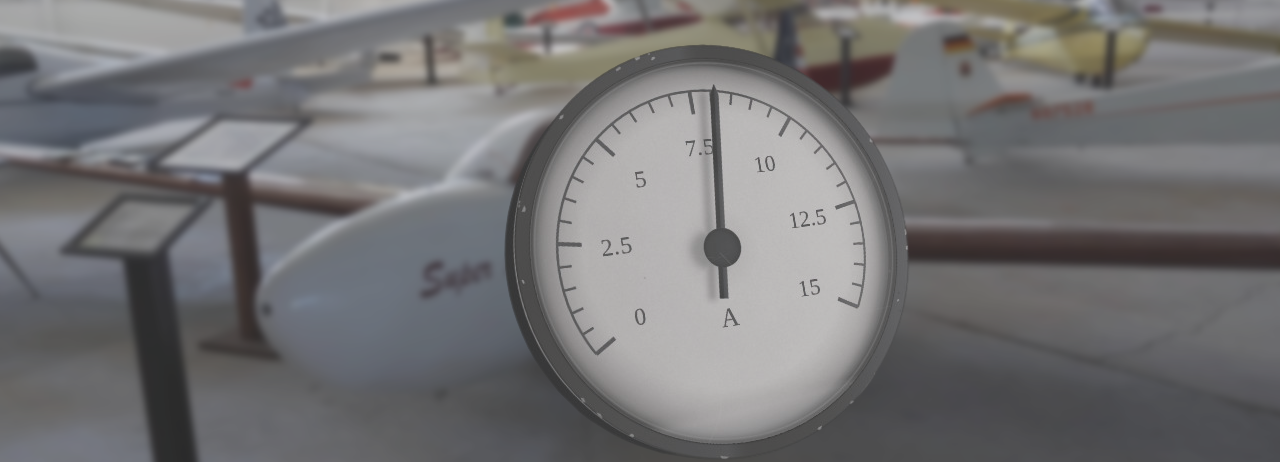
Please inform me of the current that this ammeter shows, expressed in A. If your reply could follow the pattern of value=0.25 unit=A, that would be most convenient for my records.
value=8 unit=A
